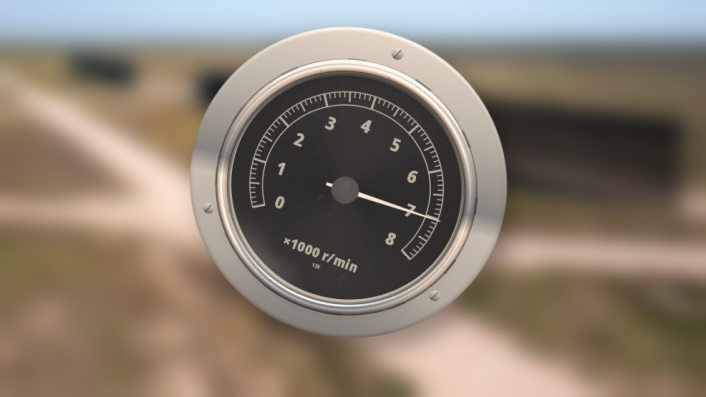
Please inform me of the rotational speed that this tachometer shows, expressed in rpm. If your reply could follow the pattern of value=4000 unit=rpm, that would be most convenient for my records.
value=7000 unit=rpm
